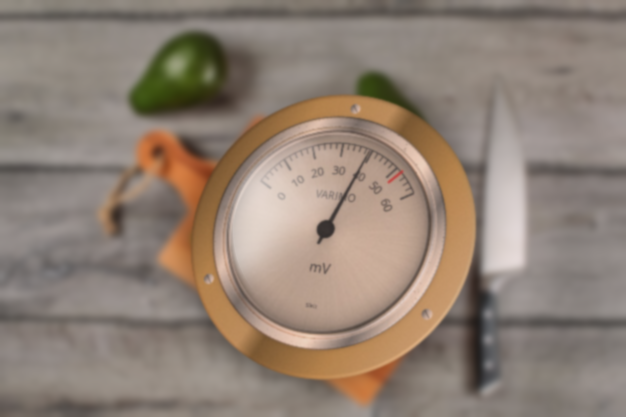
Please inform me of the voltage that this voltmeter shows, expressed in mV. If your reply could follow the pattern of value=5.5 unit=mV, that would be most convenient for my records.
value=40 unit=mV
